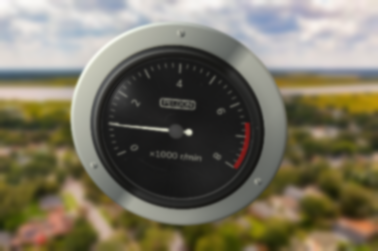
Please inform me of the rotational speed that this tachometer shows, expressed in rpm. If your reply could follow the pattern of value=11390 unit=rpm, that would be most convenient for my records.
value=1000 unit=rpm
